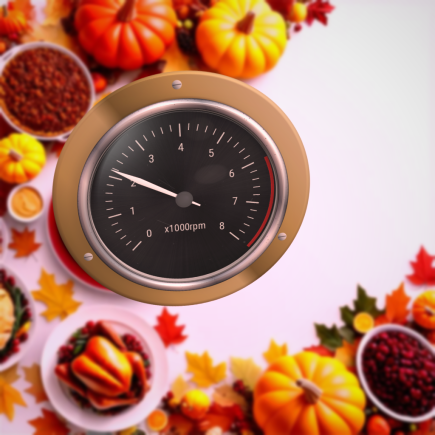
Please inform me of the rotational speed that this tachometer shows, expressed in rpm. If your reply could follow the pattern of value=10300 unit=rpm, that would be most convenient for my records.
value=2200 unit=rpm
